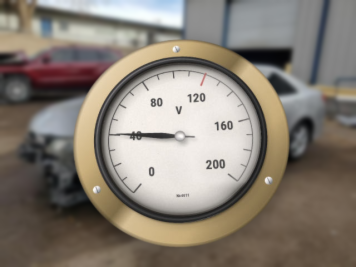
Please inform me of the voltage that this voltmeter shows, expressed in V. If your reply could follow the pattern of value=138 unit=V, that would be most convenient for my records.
value=40 unit=V
